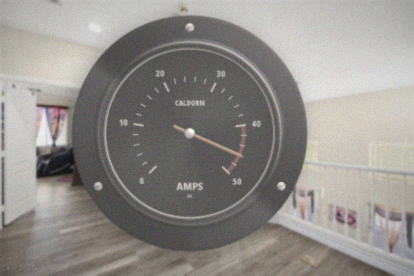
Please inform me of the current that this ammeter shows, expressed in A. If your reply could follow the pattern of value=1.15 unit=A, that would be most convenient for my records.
value=46 unit=A
